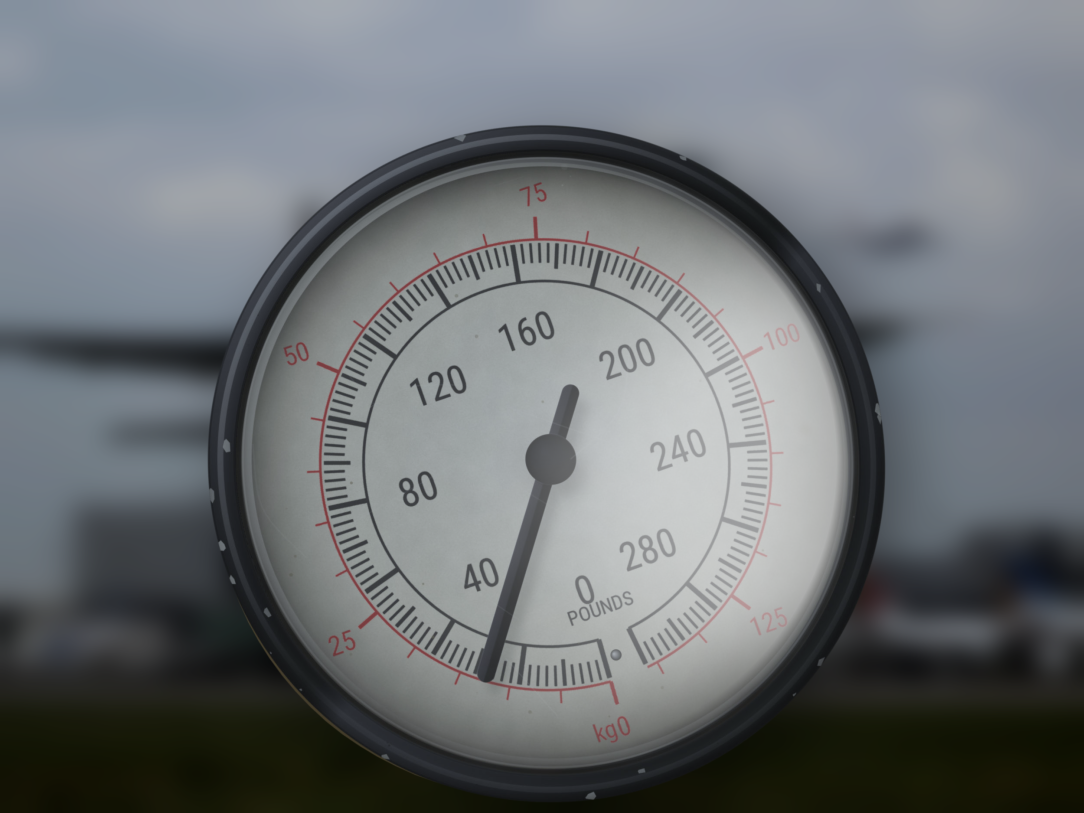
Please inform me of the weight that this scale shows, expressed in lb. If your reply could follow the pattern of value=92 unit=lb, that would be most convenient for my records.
value=28 unit=lb
